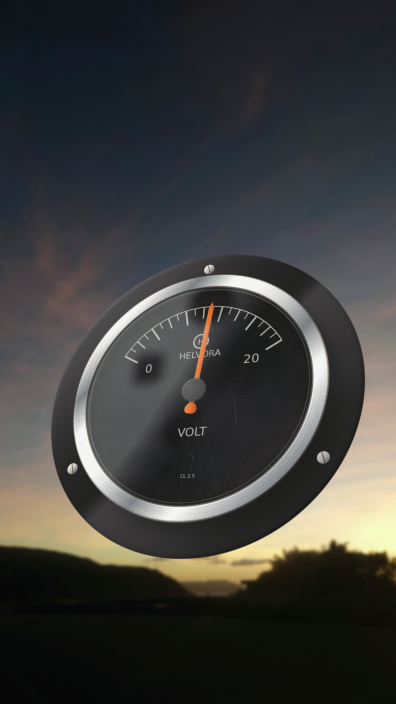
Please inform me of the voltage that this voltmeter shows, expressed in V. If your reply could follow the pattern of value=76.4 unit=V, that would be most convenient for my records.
value=11 unit=V
